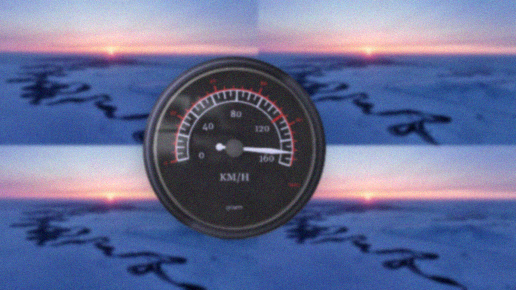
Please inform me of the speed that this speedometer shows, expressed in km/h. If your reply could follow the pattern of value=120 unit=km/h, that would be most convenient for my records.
value=150 unit=km/h
